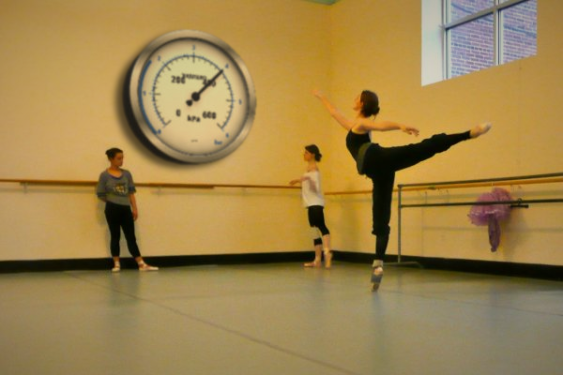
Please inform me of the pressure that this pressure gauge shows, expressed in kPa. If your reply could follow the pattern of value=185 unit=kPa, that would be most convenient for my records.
value=400 unit=kPa
